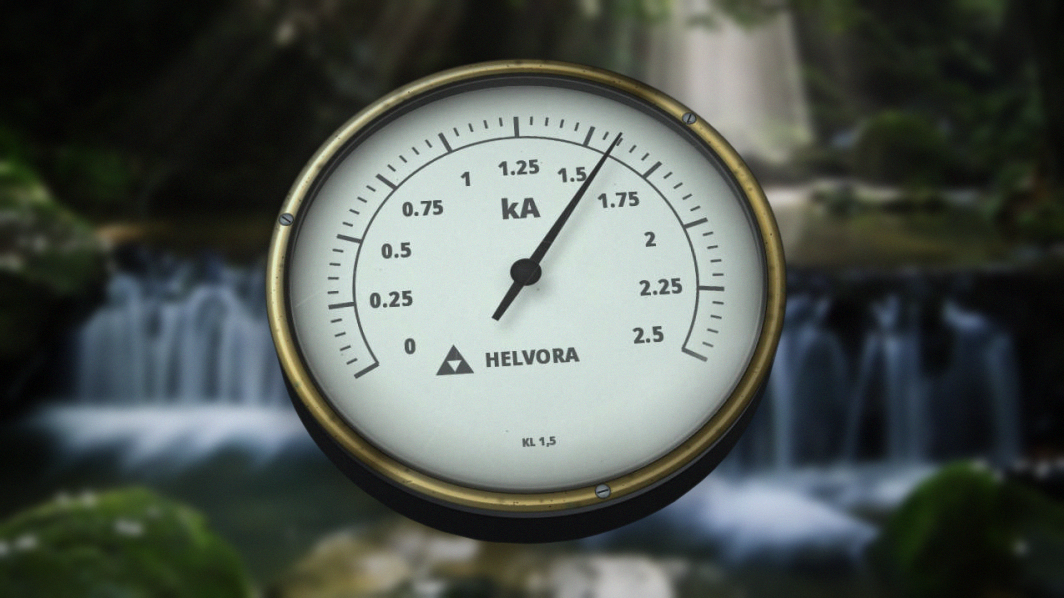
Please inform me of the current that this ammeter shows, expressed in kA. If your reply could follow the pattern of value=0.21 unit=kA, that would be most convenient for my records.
value=1.6 unit=kA
